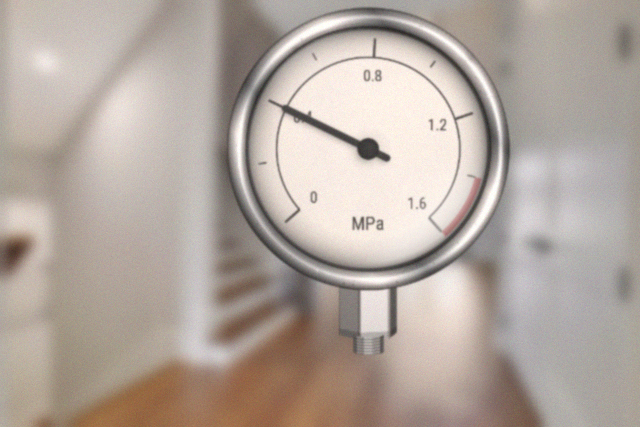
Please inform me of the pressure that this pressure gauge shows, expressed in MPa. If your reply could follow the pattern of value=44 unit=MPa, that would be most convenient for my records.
value=0.4 unit=MPa
